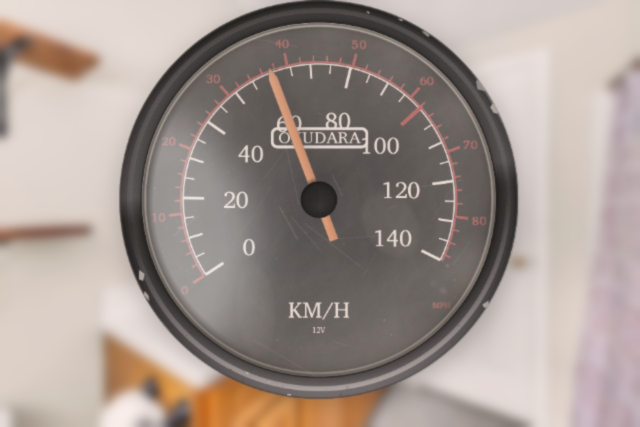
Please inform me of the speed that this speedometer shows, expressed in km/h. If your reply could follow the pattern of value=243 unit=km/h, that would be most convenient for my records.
value=60 unit=km/h
